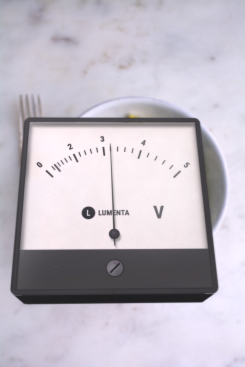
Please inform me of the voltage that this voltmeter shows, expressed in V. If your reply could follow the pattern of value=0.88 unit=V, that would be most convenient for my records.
value=3.2 unit=V
